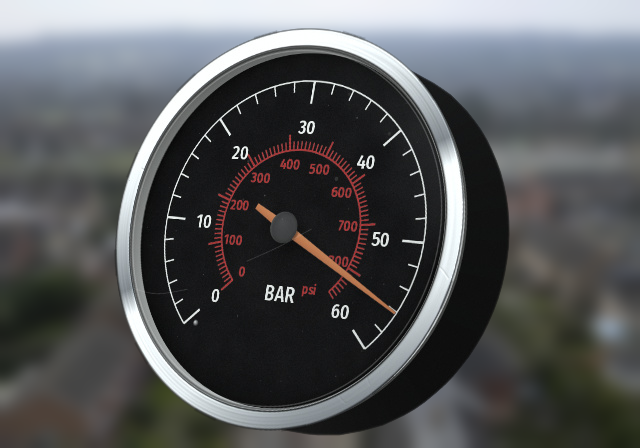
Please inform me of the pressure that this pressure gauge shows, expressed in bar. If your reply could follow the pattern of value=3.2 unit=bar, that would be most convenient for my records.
value=56 unit=bar
